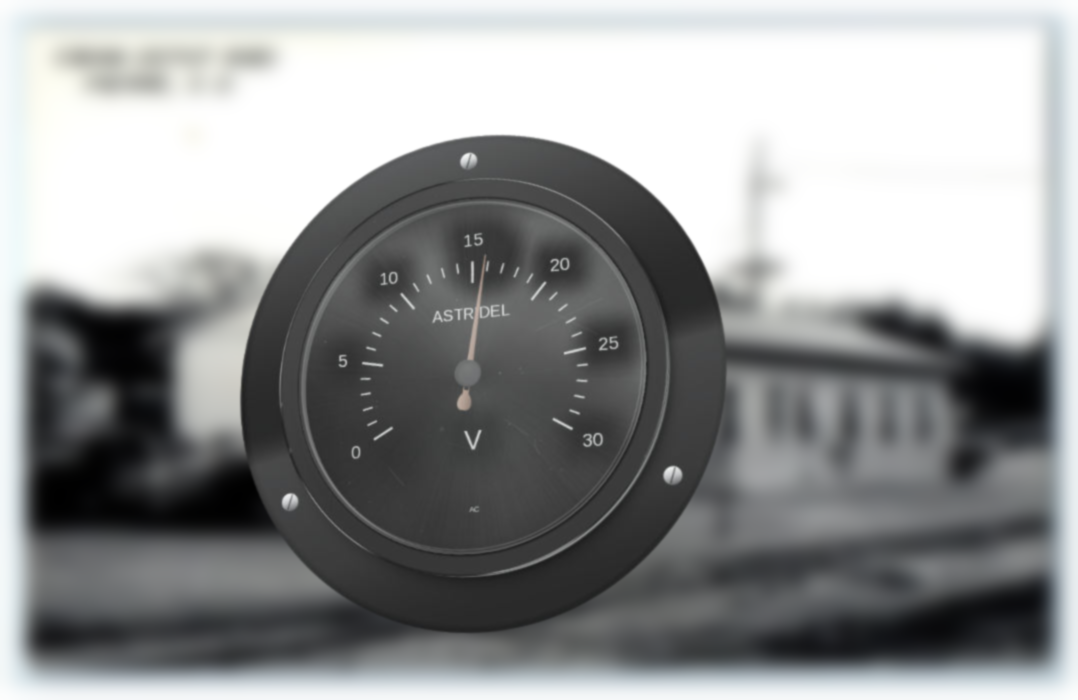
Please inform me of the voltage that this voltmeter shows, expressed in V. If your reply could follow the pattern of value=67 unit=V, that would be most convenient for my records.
value=16 unit=V
